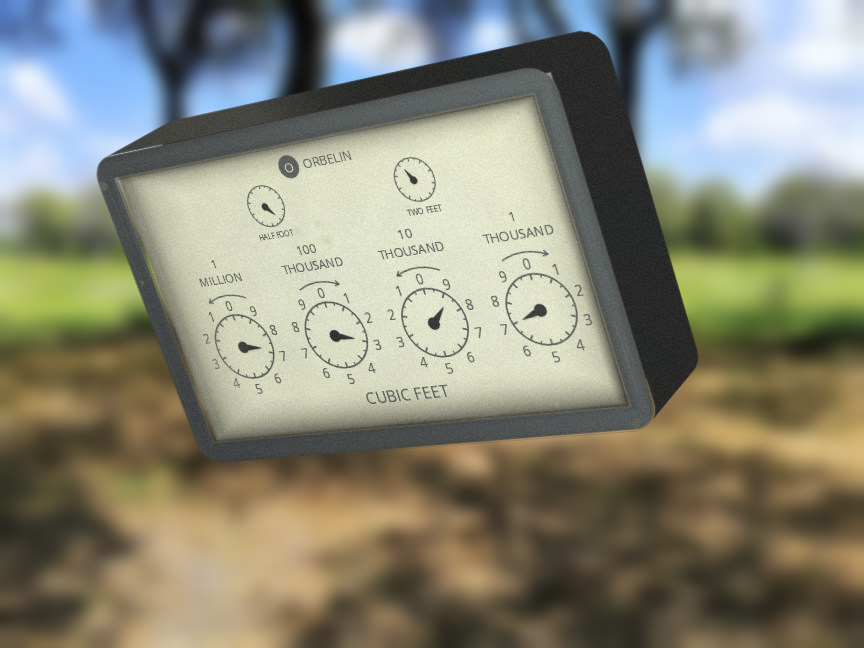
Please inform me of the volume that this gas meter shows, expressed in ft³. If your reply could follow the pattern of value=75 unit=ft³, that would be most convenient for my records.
value=728700 unit=ft³
